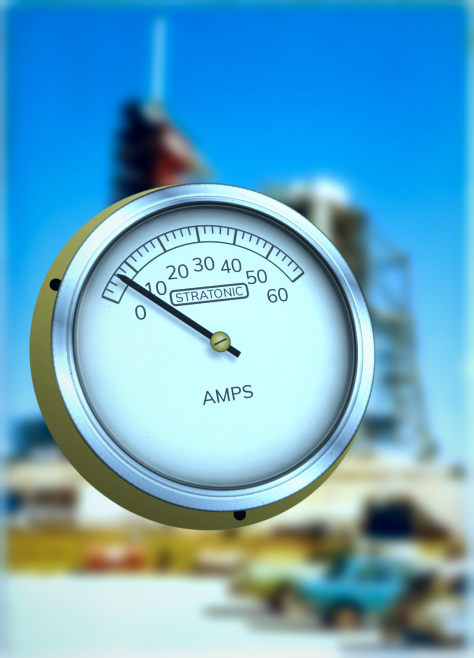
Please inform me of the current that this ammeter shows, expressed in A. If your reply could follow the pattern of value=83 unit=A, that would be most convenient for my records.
value=6 unit=A
